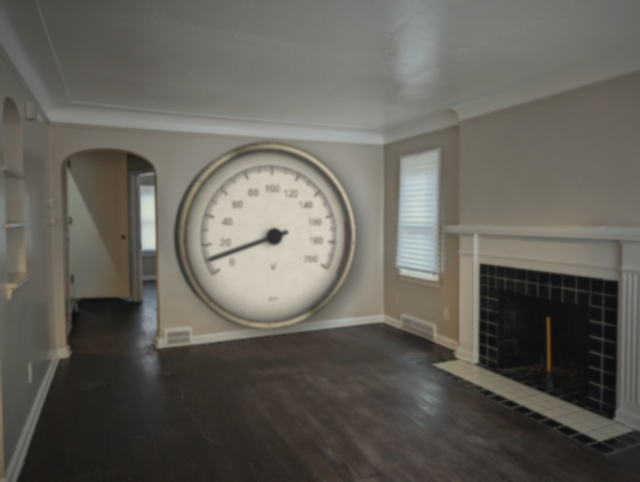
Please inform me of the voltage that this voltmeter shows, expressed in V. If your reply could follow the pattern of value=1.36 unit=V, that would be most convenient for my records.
value=10 unit=V
